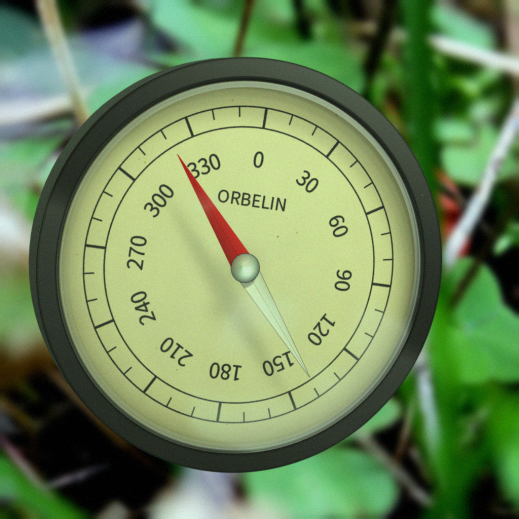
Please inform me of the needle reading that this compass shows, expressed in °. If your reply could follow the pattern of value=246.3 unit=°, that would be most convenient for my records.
value=320 unit=°
